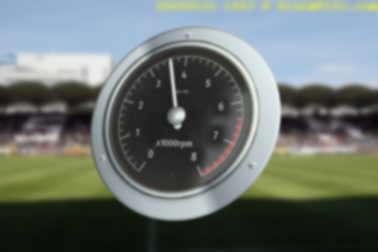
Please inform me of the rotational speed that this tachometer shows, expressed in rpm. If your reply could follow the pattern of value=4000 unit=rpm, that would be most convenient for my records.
value=3600 unit=rpm
